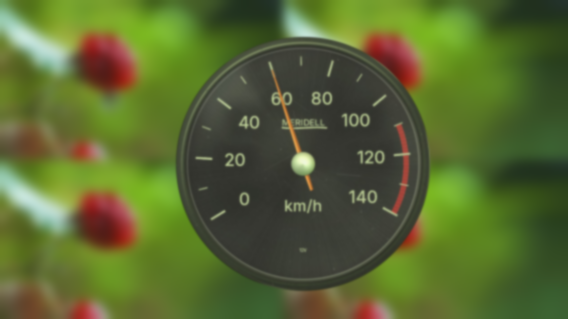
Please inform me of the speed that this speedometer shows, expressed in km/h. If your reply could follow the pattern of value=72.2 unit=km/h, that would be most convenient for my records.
value=60 unit=km/h
